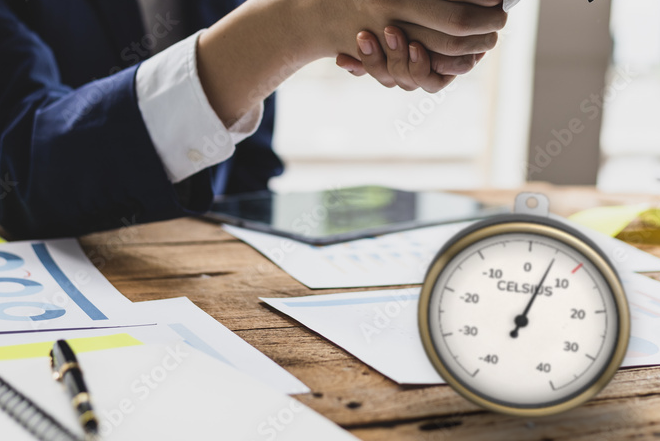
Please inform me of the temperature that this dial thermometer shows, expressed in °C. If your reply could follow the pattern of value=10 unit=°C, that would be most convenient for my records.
value=5 unit=°C
